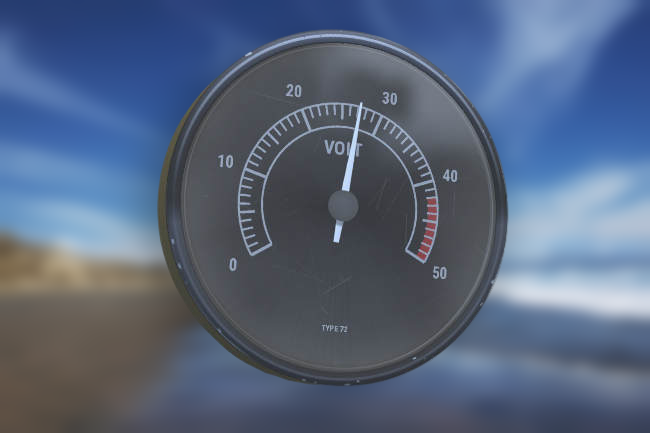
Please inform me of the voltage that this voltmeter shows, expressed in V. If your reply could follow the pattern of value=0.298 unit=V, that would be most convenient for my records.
value=27 unit=V
